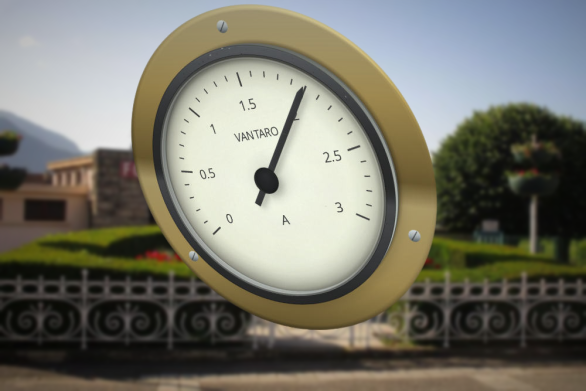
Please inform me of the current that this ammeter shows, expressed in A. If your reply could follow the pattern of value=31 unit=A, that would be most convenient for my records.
value=2 unit=A
